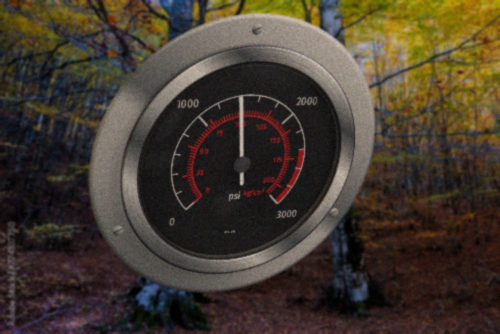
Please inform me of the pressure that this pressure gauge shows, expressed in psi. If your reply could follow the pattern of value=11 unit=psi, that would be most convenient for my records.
value=1400 unit=psi
